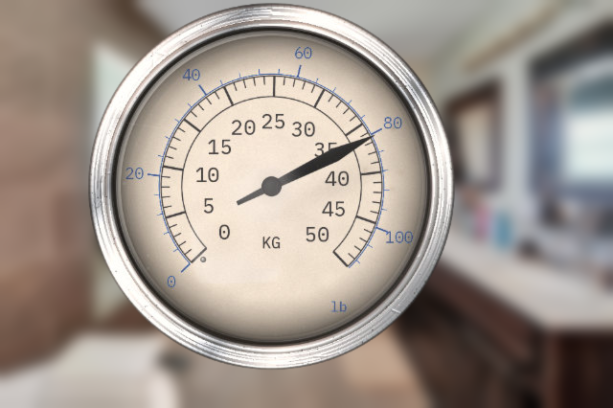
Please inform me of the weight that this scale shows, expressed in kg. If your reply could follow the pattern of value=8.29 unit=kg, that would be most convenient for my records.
value=36.5 unit=kg
